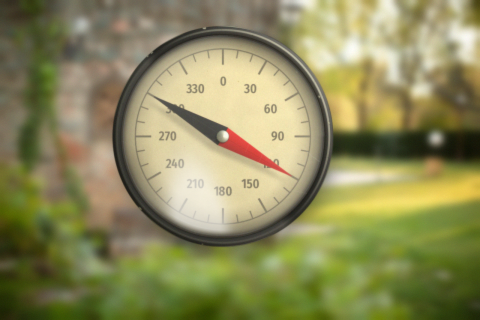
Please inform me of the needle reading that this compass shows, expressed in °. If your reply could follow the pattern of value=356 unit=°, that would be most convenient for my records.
value=120 unit=°
